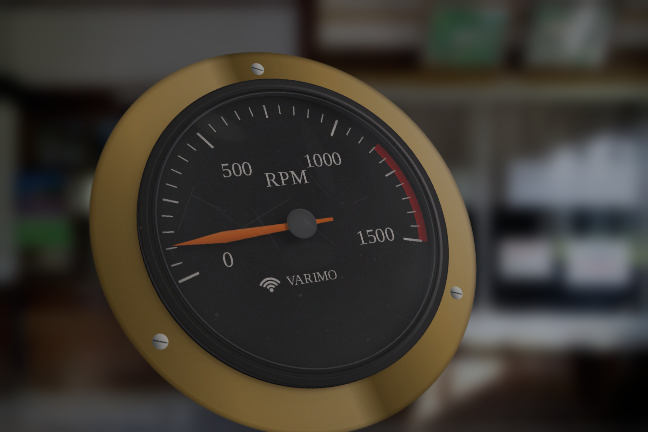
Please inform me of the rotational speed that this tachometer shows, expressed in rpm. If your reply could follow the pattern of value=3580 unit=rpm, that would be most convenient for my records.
value=100 unit=rpm
